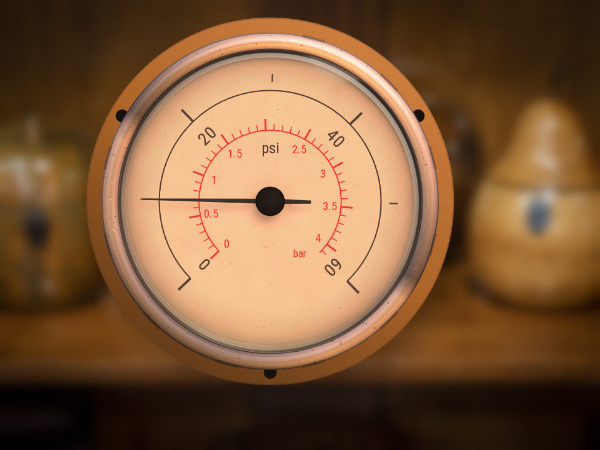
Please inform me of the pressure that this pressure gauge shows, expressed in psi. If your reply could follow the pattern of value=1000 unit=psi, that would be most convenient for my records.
value=10 unit=psi
